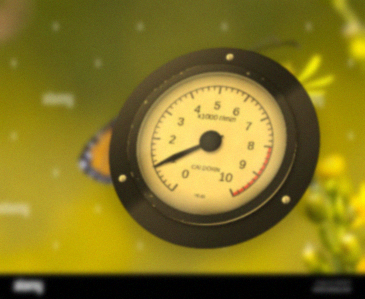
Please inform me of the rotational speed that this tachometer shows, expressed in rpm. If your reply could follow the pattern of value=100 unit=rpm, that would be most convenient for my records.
value=1000 unit=rpm
